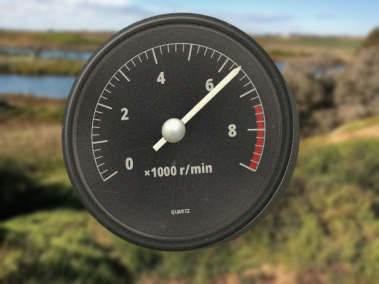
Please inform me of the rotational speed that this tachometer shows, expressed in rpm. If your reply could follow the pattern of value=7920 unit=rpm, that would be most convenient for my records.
value=6400 unit=rpm
